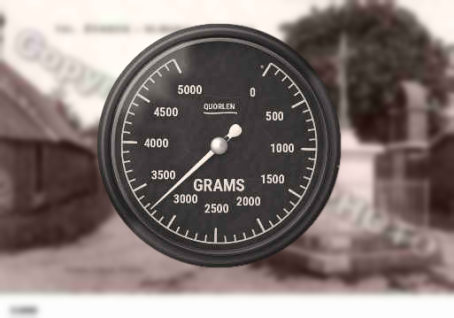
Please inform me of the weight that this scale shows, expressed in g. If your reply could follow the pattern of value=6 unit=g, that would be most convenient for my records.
value=3250 unit=g
